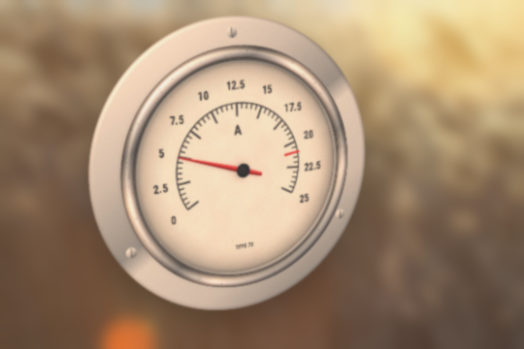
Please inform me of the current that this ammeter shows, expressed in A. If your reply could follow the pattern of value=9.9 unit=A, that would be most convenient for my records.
value=5 unit=A
